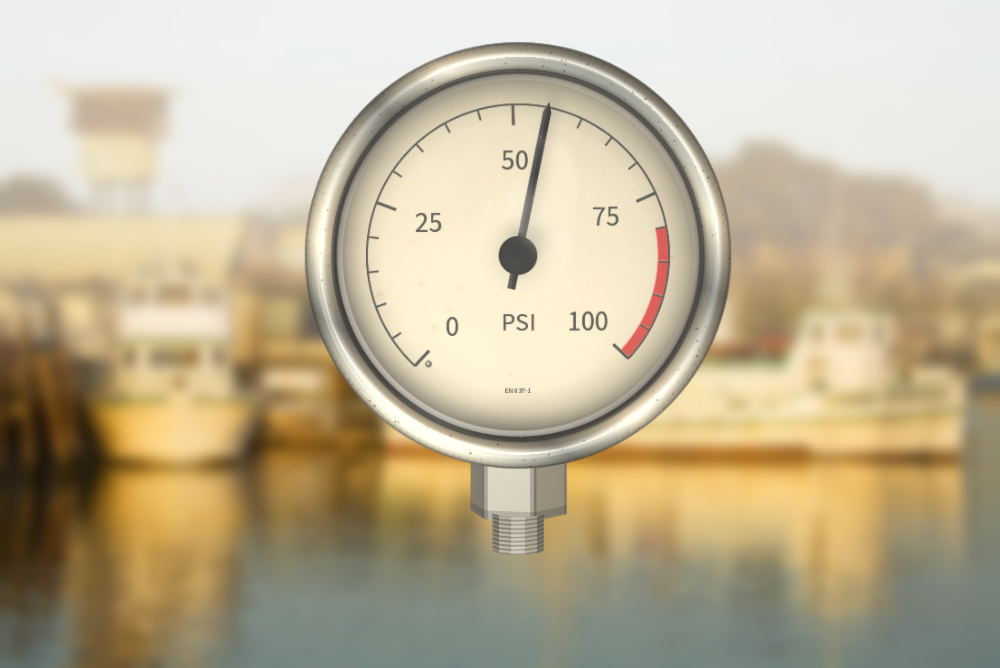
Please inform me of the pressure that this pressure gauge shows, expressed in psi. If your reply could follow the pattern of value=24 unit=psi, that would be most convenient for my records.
value=55 unit=psi
